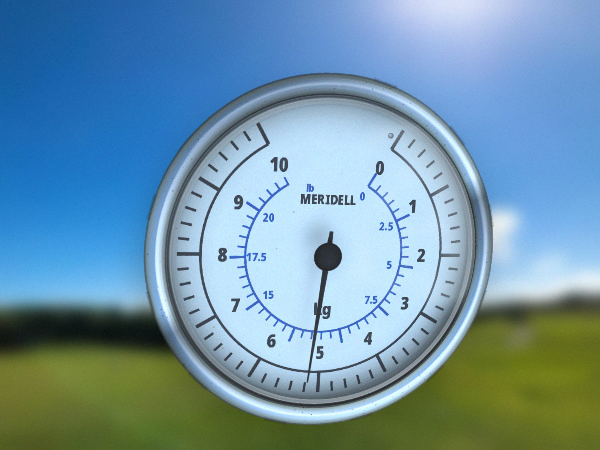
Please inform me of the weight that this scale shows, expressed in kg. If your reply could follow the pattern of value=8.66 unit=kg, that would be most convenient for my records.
value=5.2 unit=kg
